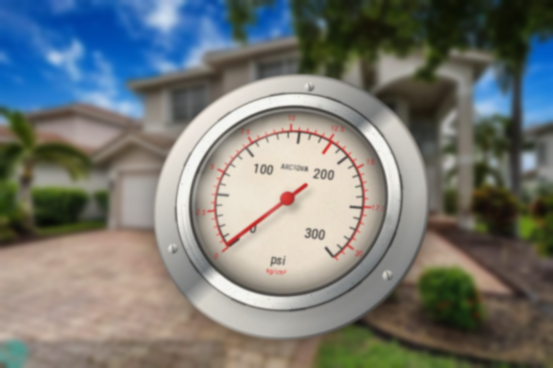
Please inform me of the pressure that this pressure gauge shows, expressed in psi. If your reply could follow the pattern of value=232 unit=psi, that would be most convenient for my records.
value=0 unit=psi
